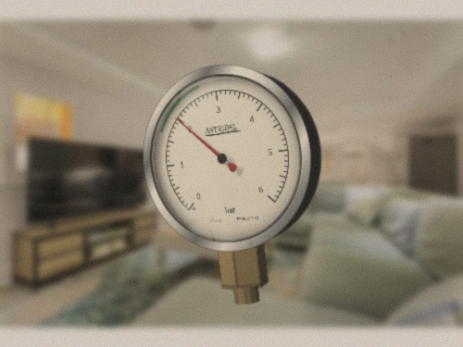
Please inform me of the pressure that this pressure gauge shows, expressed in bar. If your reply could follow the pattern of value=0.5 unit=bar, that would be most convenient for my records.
value=2 unit=bar
